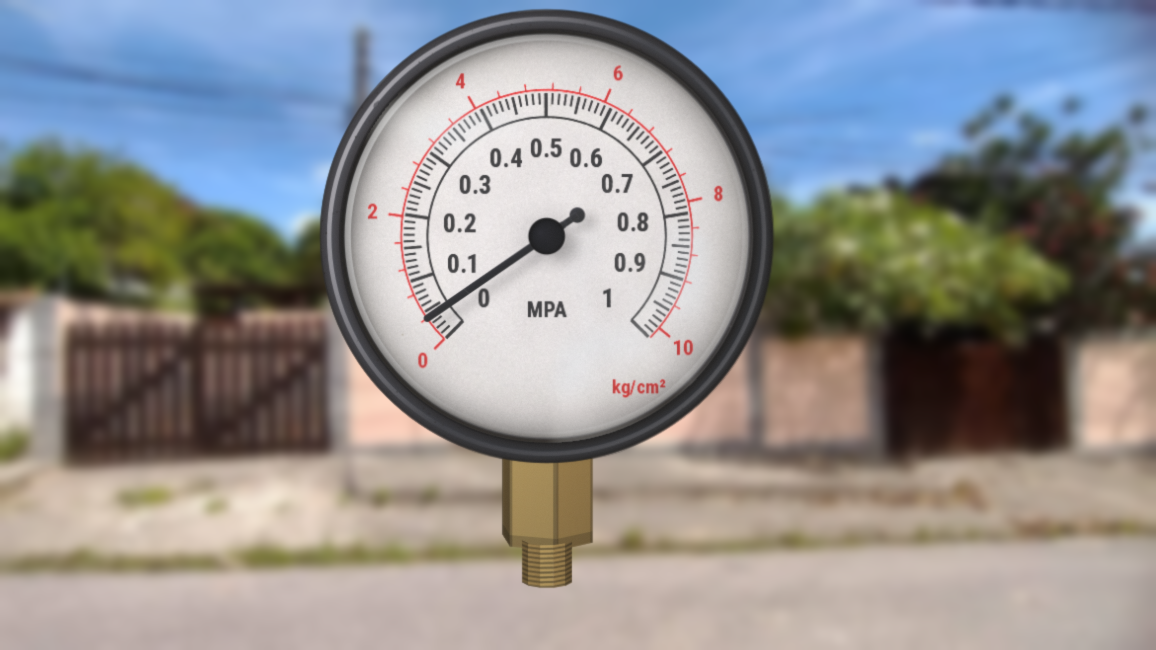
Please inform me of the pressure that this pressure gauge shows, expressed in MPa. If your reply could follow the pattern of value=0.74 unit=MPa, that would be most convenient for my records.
value=0.04 unit=MPa
